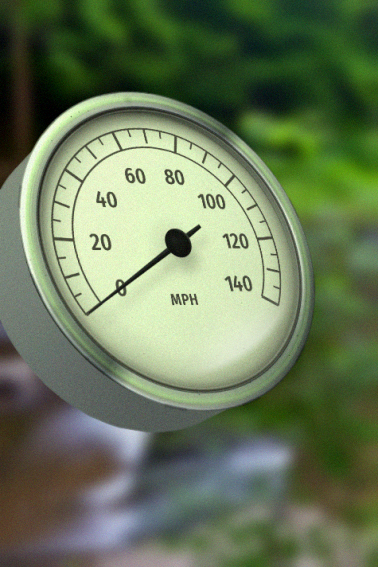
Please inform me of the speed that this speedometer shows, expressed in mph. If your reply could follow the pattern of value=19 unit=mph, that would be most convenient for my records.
value=0 unit=mph
